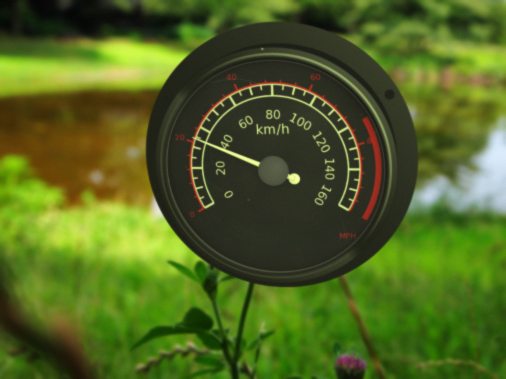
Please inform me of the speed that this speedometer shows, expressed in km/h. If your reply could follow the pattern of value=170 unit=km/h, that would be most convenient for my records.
value=35 unit=km/h
